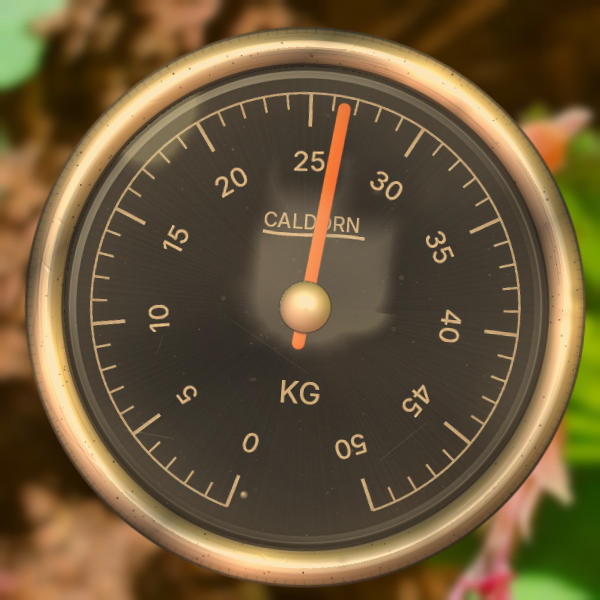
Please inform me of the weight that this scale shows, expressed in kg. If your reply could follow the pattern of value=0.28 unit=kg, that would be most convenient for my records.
value=26.5 unit=kg
